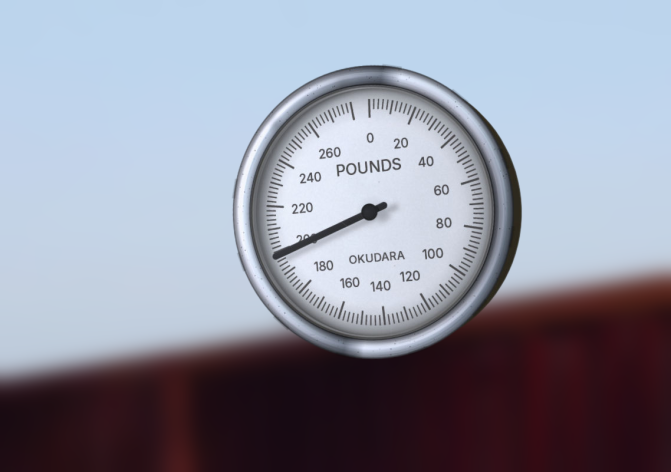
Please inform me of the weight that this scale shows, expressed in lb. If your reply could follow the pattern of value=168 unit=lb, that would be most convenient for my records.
value=198 unit=lb
